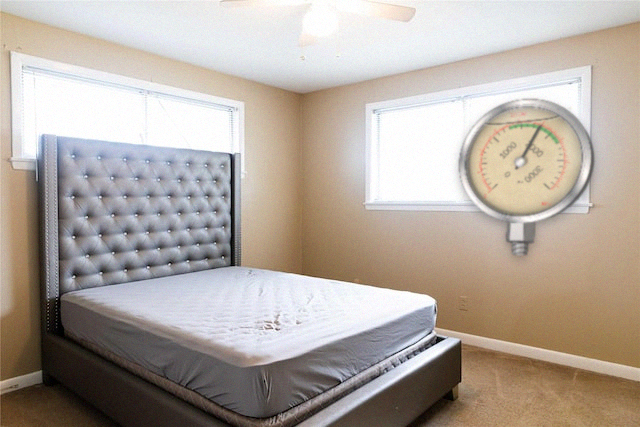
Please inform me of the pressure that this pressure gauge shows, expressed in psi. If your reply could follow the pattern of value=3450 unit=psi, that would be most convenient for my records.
value=1800 unit=psi
